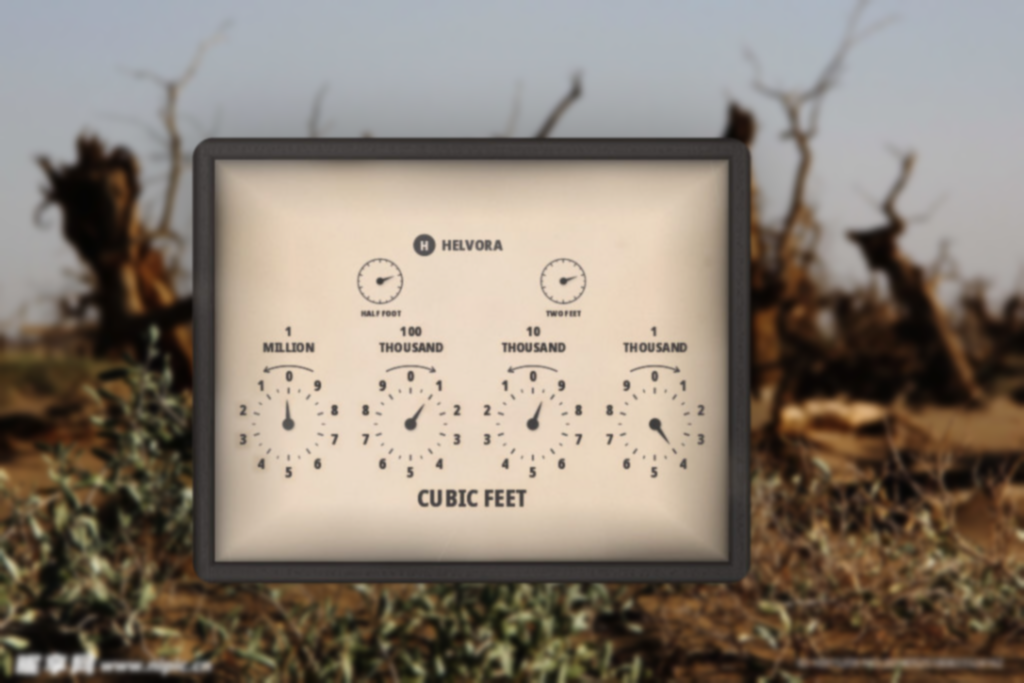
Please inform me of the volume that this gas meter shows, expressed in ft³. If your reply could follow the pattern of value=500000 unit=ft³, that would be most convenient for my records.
value=9400 unit=ft³
